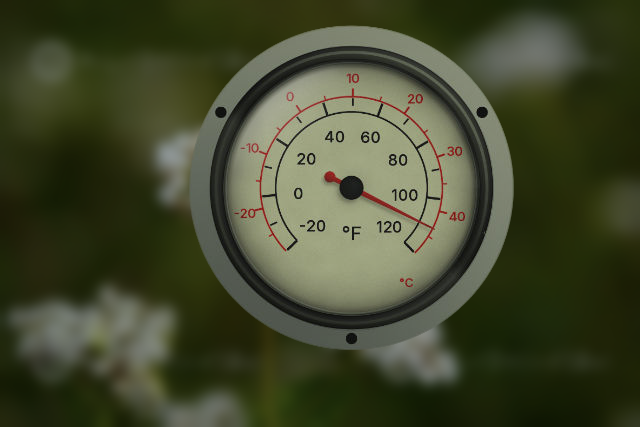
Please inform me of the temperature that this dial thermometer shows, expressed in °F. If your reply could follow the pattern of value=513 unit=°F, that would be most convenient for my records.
value=110 unit=°F
